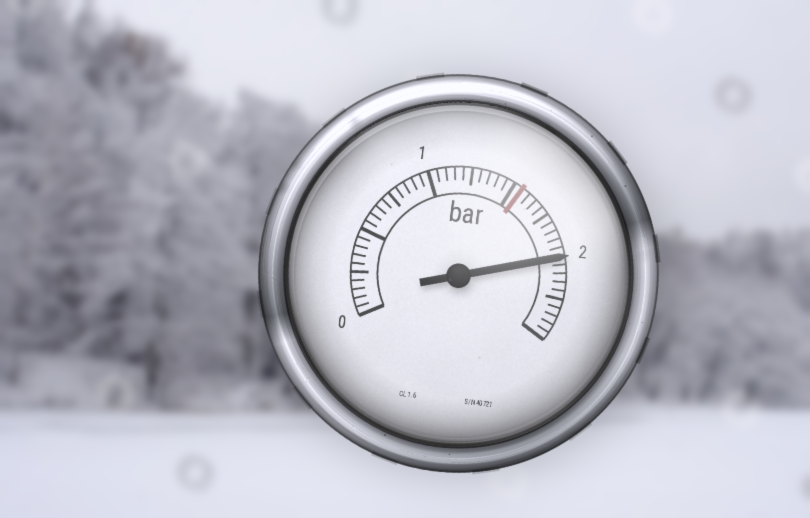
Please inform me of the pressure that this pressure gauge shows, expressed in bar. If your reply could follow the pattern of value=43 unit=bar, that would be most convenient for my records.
value=2 unit=bar
